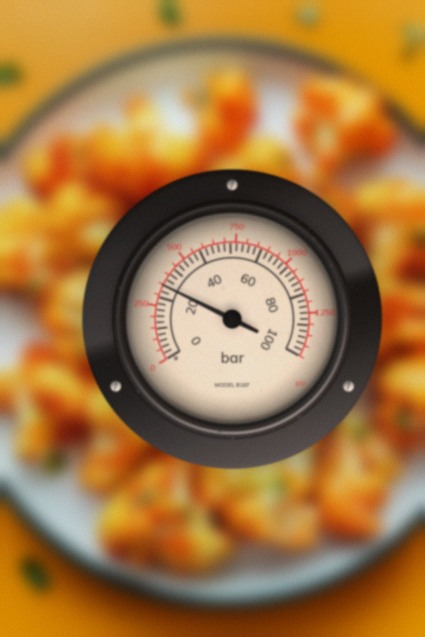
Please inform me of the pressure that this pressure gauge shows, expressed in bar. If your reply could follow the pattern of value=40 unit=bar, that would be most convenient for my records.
value=24 unit=bar
